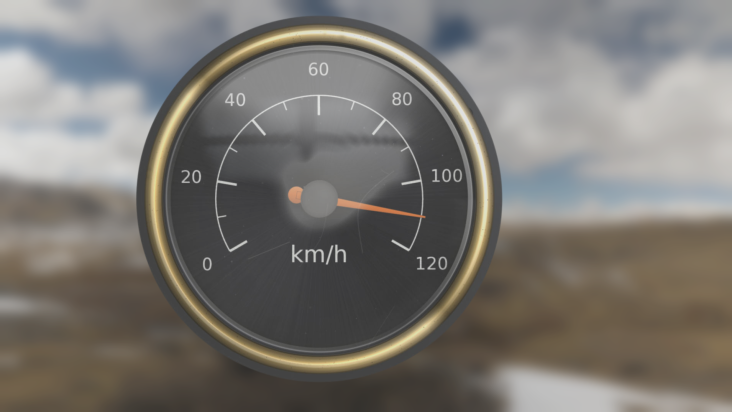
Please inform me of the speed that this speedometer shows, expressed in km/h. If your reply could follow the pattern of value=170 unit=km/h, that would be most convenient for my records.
value=110 unit=km/h
